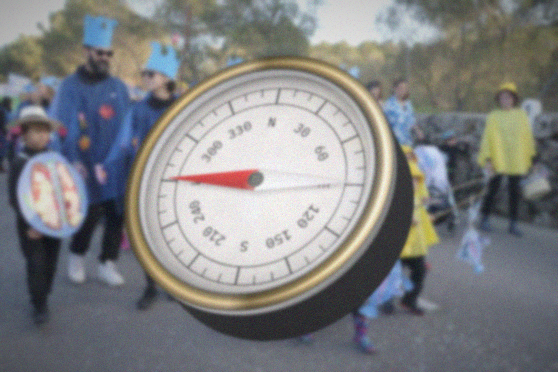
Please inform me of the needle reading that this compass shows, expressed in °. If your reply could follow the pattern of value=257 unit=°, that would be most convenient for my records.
value=270 unit=°
